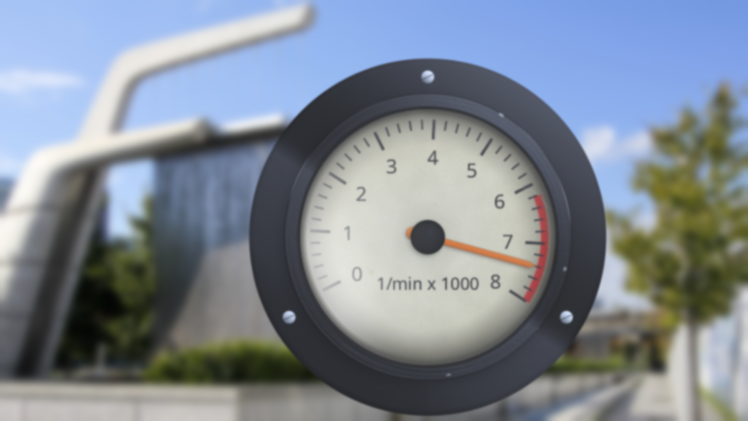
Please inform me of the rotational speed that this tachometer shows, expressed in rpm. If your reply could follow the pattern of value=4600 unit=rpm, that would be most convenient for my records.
value=7400 unit=rpm
